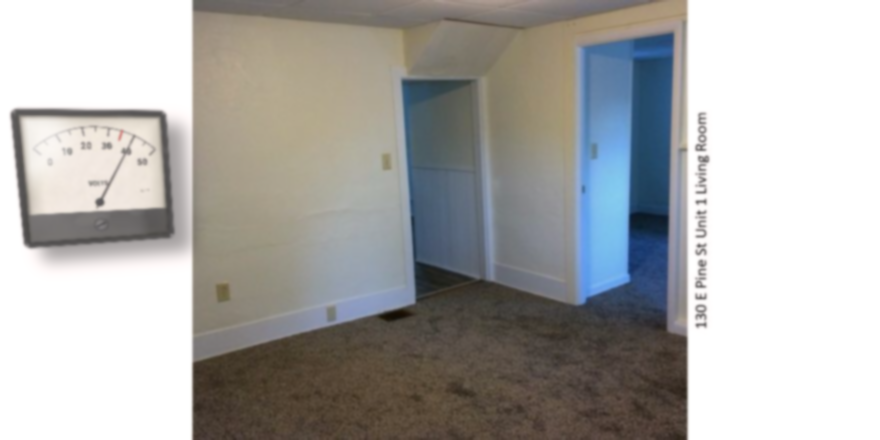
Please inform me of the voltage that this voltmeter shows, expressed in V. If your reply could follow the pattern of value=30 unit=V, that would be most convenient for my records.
value=40 unit=V
